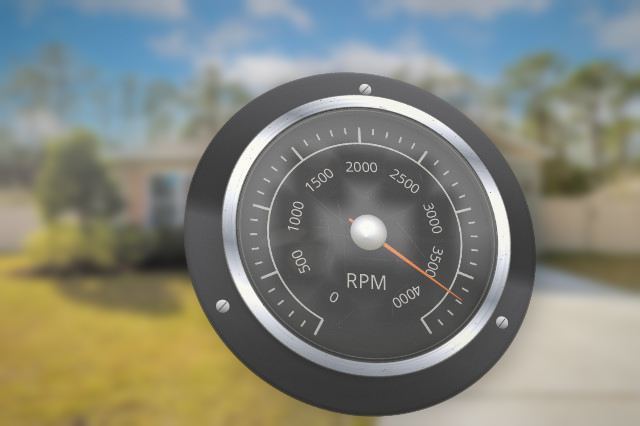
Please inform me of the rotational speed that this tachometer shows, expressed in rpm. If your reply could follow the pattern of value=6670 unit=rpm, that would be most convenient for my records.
value=3700 unit=rpm
